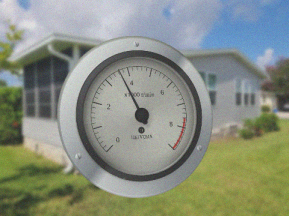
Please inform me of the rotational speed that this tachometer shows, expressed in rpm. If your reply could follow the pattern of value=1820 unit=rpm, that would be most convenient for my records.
value=3600 unit=rpm
